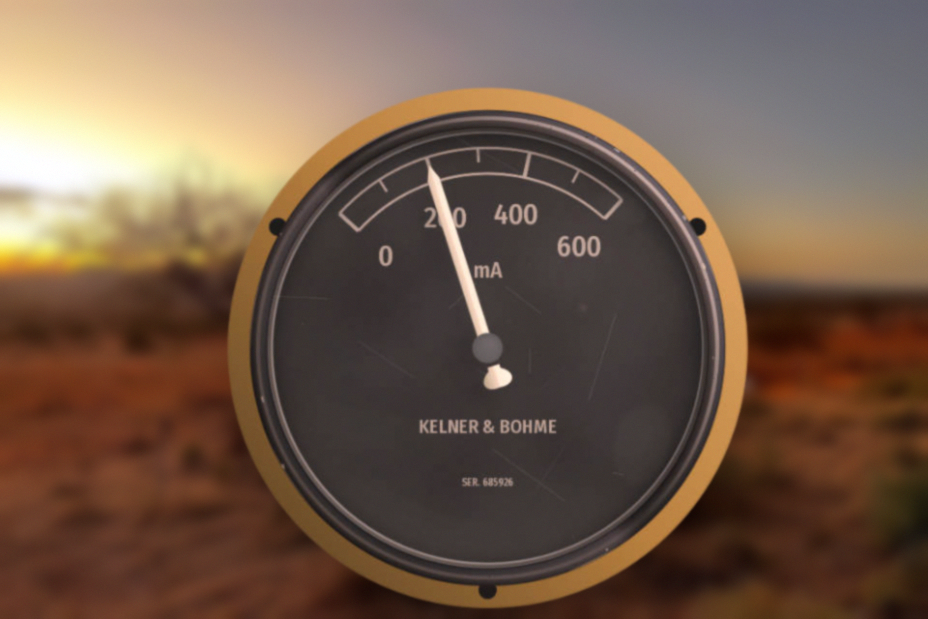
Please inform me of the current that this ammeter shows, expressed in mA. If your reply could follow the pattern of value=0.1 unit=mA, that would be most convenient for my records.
value=200 unit=mA
